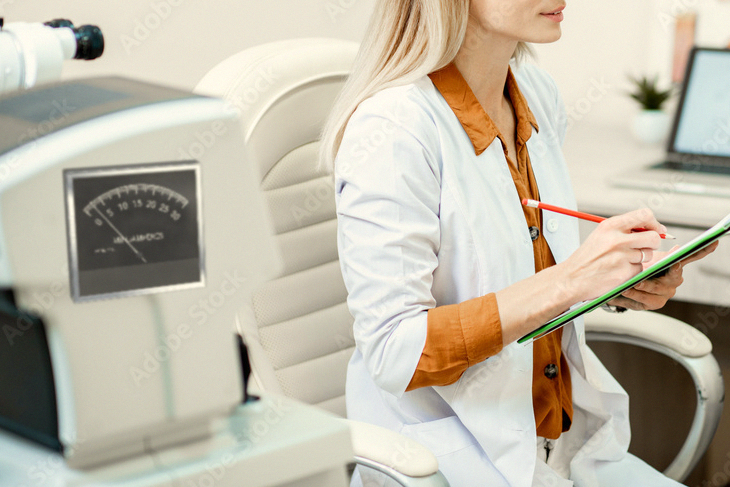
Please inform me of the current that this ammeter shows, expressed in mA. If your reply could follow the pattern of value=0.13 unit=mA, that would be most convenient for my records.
value=2.5 unit=mA
